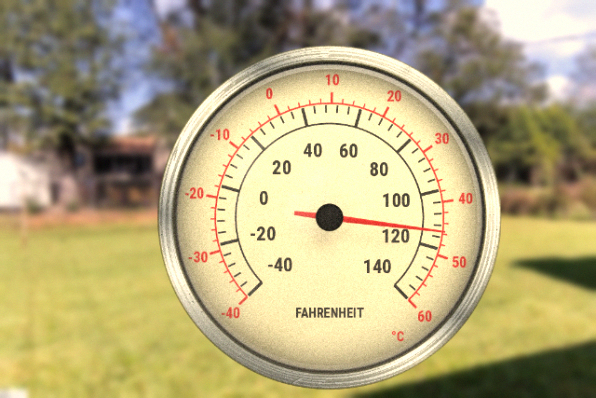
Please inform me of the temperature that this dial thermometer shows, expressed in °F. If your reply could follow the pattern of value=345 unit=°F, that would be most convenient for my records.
value=114 unit=°F
